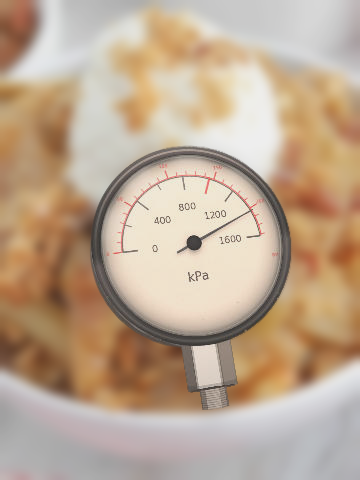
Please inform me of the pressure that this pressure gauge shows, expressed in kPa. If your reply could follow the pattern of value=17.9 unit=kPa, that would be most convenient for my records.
value=1400 unit=kPa
